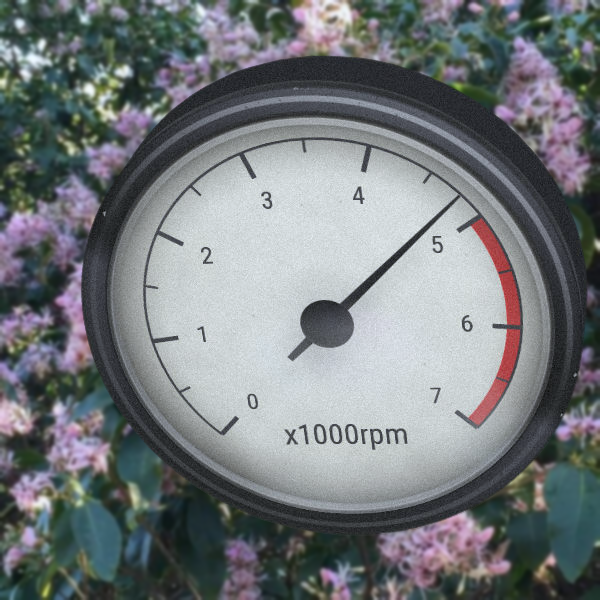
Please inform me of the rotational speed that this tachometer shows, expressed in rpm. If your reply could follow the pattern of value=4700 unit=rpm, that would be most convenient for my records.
value=4750 unit=rpm
